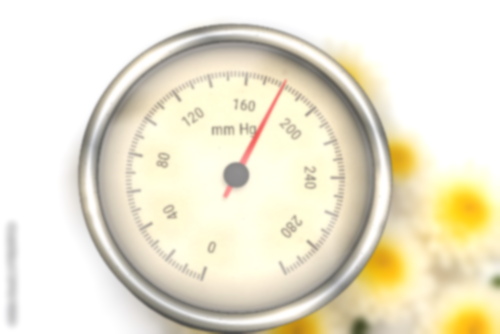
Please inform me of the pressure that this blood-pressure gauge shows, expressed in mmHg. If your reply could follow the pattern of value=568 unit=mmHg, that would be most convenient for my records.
value=180 unit=mmHg
